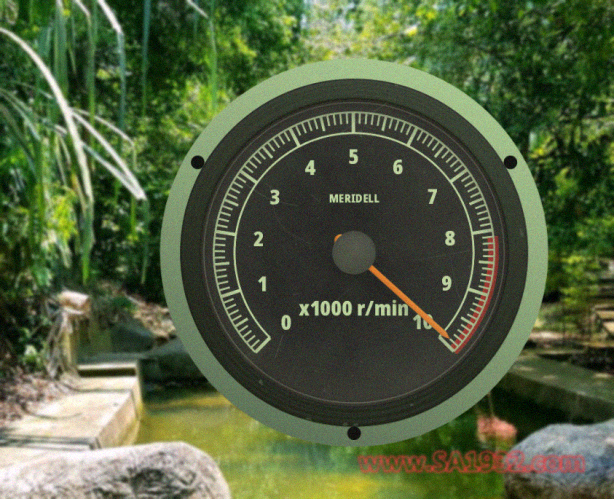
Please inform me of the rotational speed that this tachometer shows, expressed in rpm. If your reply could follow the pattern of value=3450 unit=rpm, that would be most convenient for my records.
value=9900 unit=rpm
